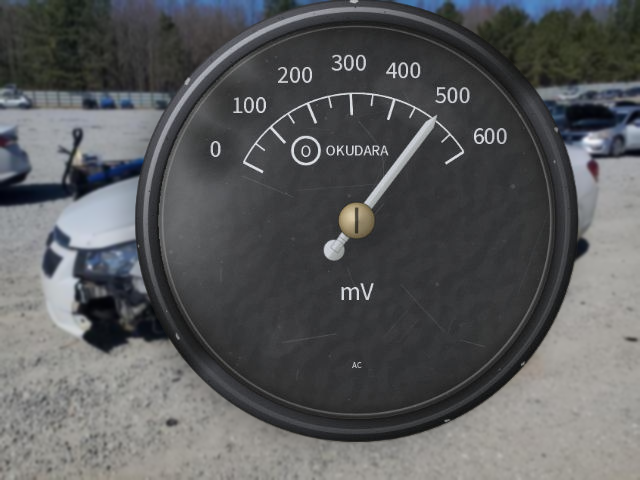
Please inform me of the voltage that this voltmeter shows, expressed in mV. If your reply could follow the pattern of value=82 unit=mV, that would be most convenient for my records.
value=500 unit=mV
